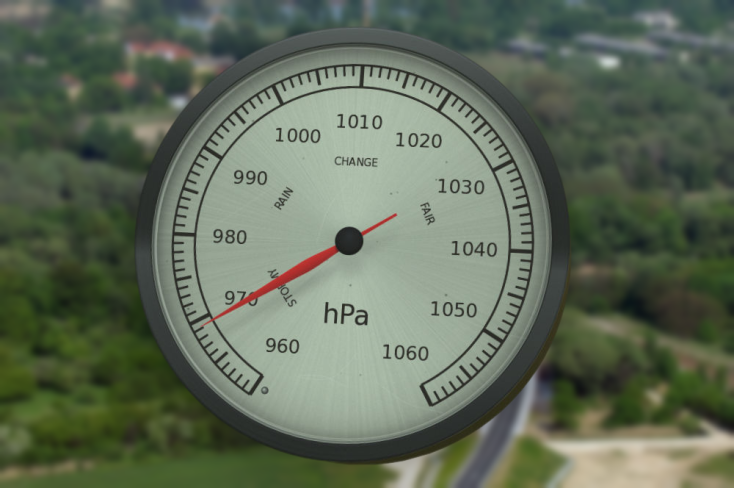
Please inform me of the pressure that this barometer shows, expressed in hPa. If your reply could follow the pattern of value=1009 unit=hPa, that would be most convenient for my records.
value=969 unit=hPa
